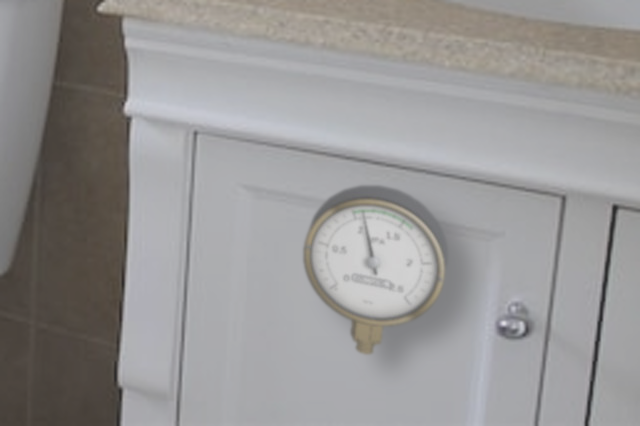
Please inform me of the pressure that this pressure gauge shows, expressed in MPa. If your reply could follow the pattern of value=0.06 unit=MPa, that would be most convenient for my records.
value=1.1 unit=MPa
